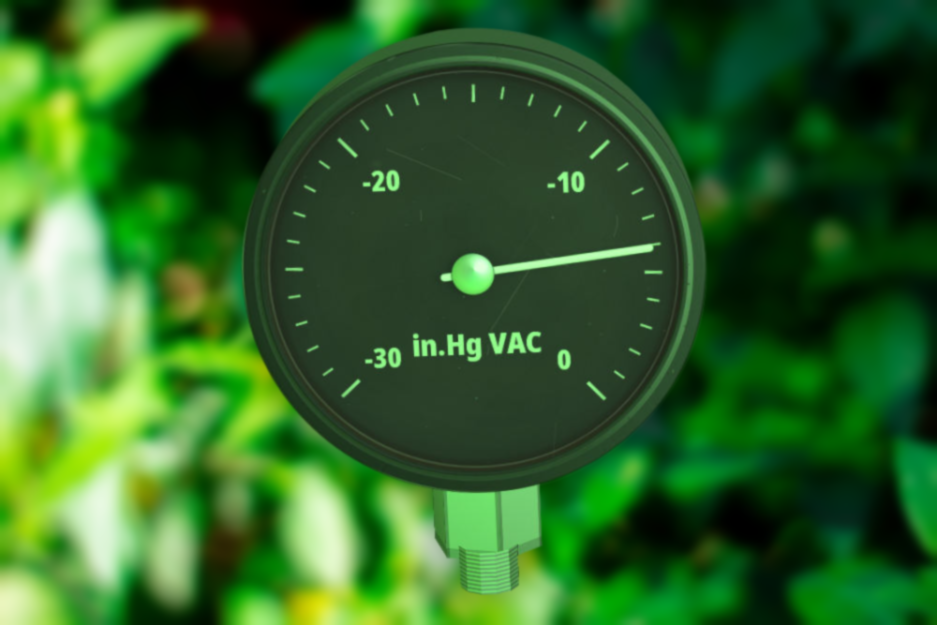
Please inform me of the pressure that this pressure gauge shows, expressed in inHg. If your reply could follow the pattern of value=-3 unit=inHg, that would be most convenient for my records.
value=-6 unit=inHg
